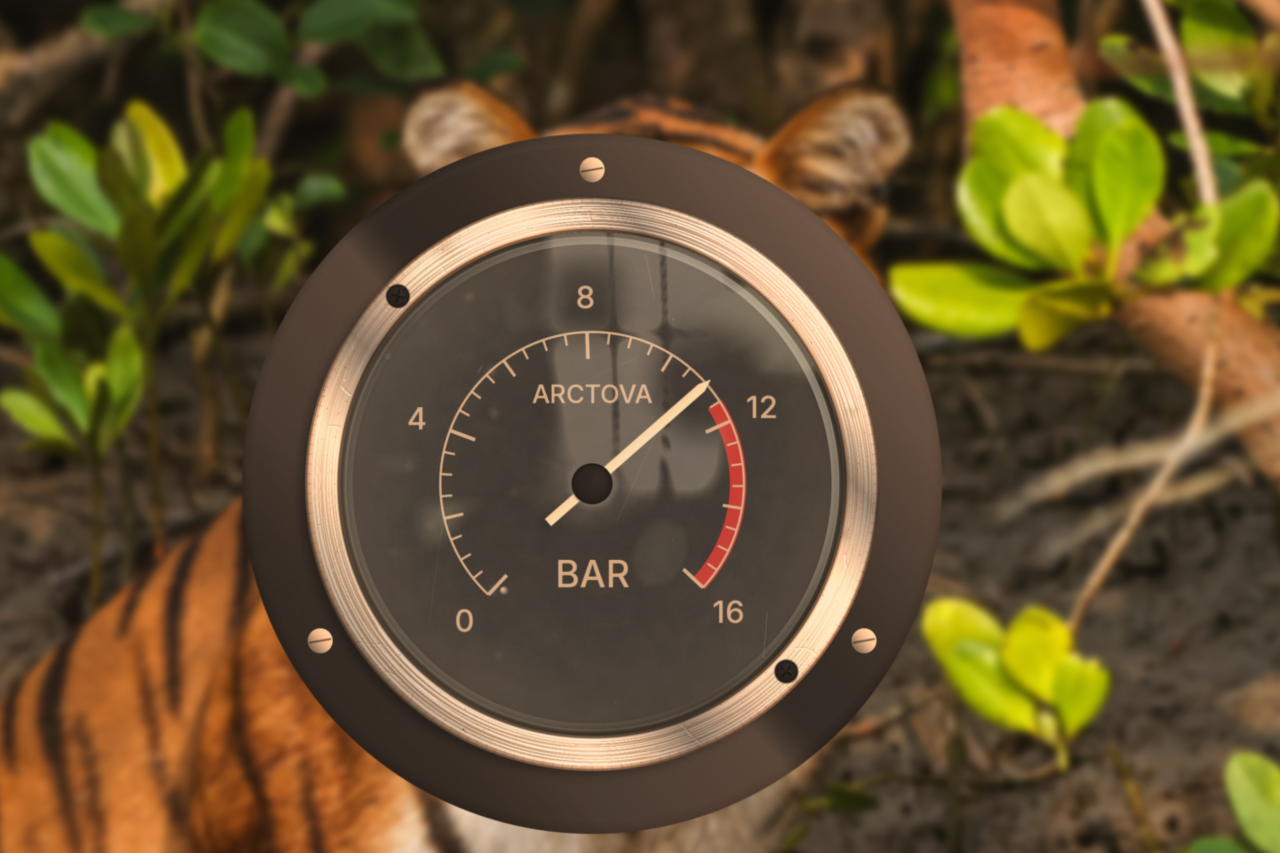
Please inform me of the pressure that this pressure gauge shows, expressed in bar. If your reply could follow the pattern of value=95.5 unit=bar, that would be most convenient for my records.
value=11 unit=bar
